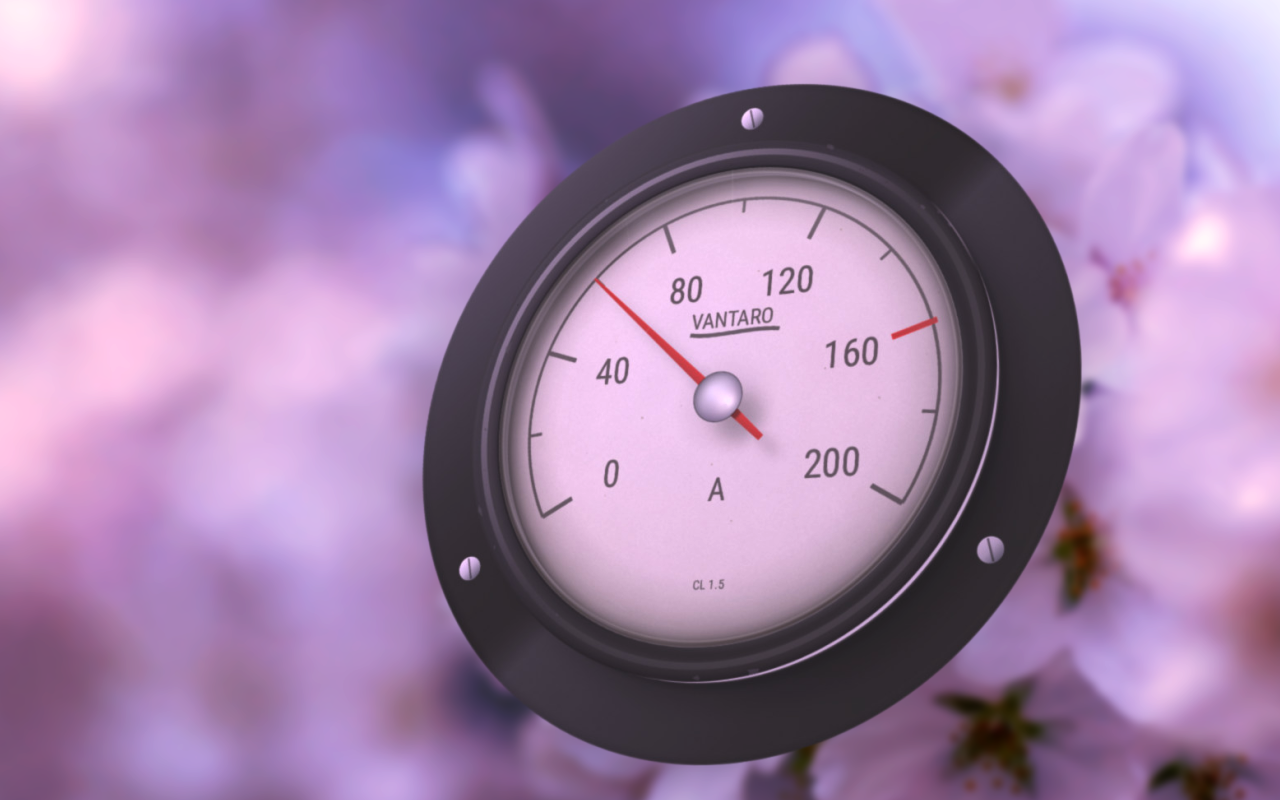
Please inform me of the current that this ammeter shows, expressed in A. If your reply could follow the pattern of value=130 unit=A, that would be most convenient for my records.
value=60 unit=A
